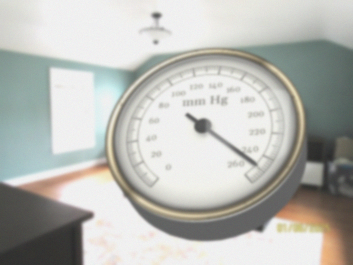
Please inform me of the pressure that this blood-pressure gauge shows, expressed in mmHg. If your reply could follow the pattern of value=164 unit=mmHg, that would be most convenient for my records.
value=250 unit=mmHg
